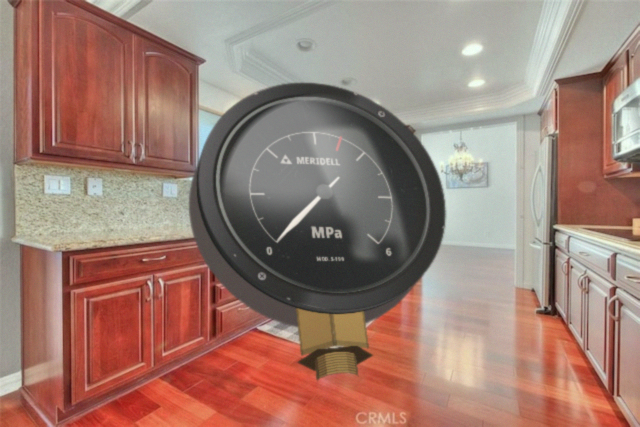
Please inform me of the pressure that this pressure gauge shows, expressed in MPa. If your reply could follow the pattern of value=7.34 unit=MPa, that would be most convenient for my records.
value=0 unit=MPa
